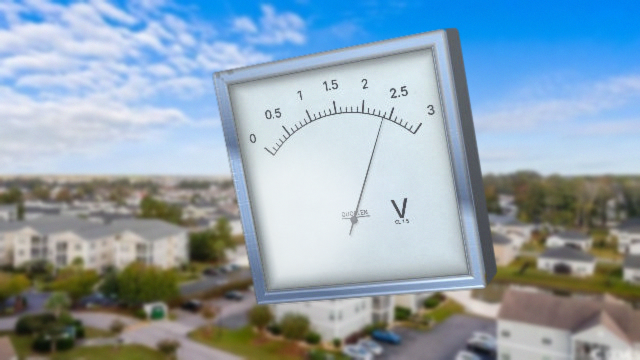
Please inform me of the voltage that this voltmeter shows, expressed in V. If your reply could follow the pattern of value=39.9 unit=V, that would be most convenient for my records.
value=2.4 unit=V
